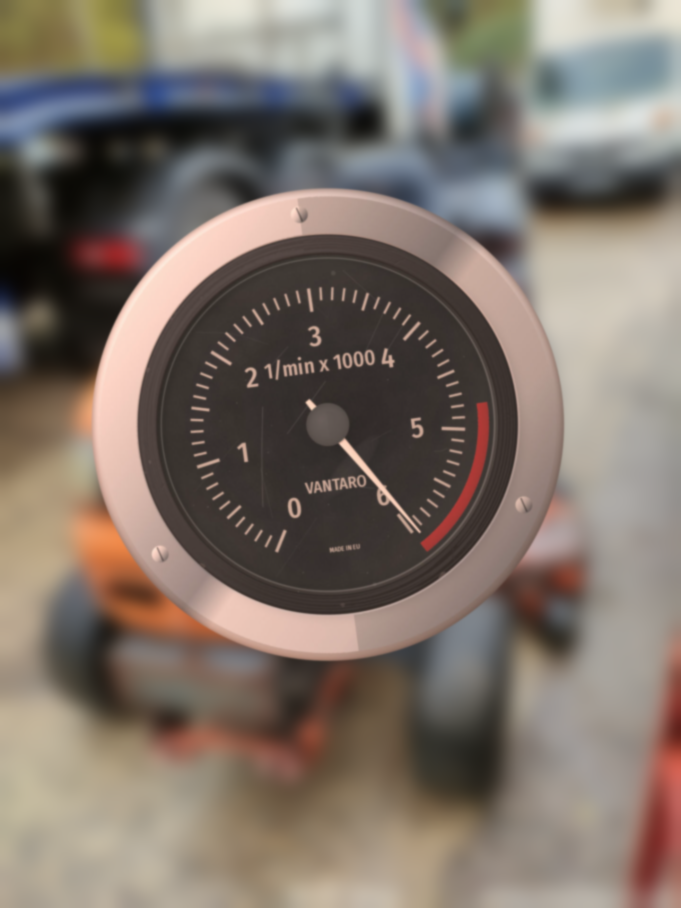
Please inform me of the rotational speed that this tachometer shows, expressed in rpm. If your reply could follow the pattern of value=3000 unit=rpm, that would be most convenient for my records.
value=5950 unit=rpm
